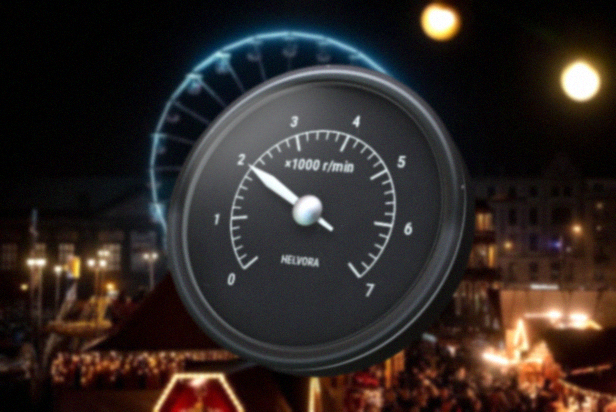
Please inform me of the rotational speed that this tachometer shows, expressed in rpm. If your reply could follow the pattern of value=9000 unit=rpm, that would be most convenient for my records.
value=2000 unit=rpm
